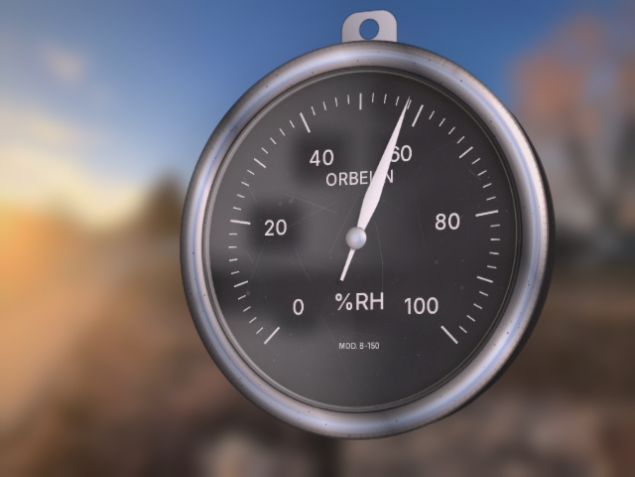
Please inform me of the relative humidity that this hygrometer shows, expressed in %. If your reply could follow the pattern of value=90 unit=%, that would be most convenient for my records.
value=58 unit=%
